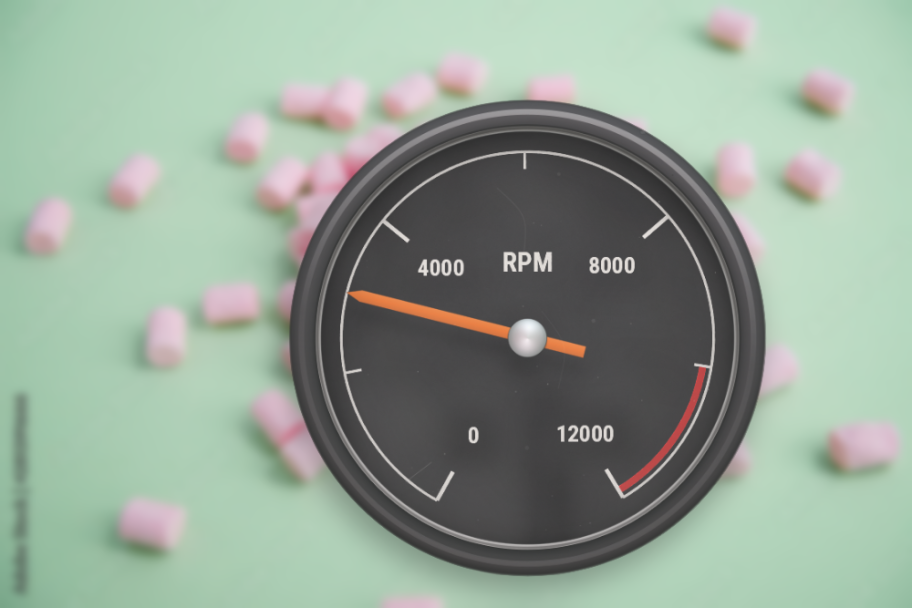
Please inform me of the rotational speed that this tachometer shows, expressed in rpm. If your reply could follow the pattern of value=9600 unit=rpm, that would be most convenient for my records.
value=3000 unit=rpm
